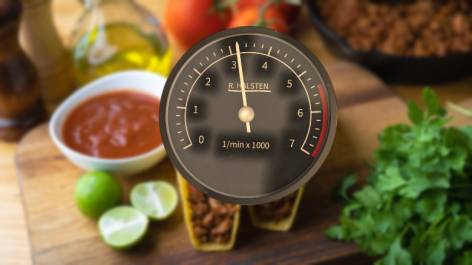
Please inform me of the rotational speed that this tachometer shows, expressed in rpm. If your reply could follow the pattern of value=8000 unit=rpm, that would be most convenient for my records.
value=3200 unit=rpm
